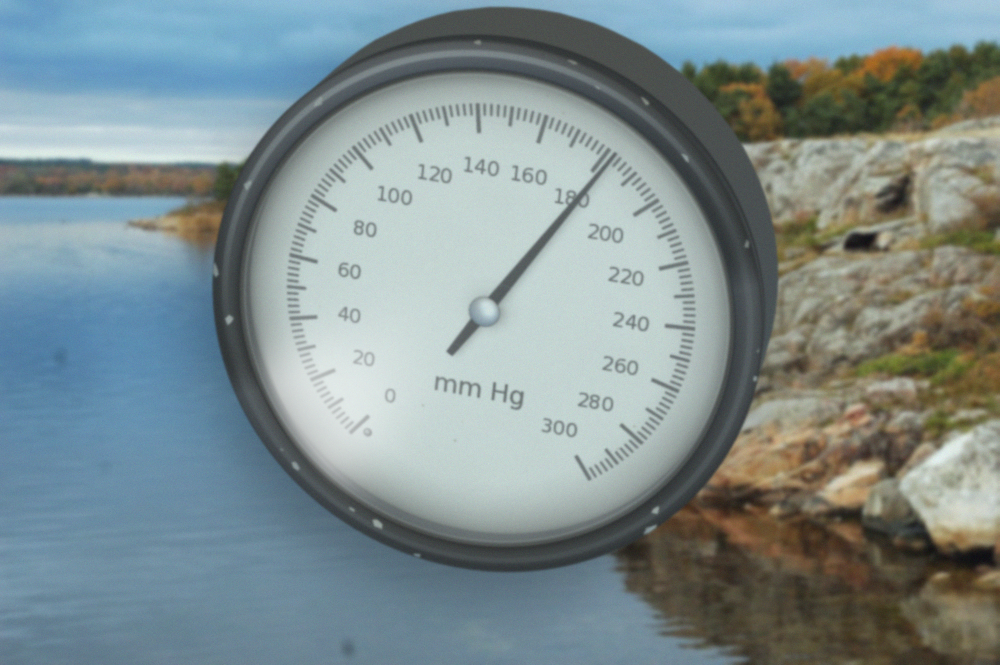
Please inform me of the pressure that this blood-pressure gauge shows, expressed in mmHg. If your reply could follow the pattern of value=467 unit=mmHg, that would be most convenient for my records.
value=182 unit=mmHg
